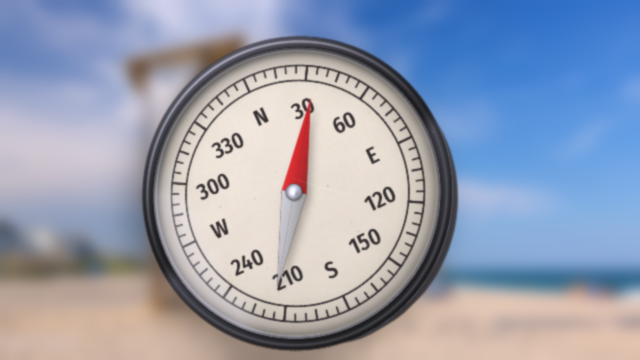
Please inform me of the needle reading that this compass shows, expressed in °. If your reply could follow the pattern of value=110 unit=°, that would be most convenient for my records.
value=35 unit=°
